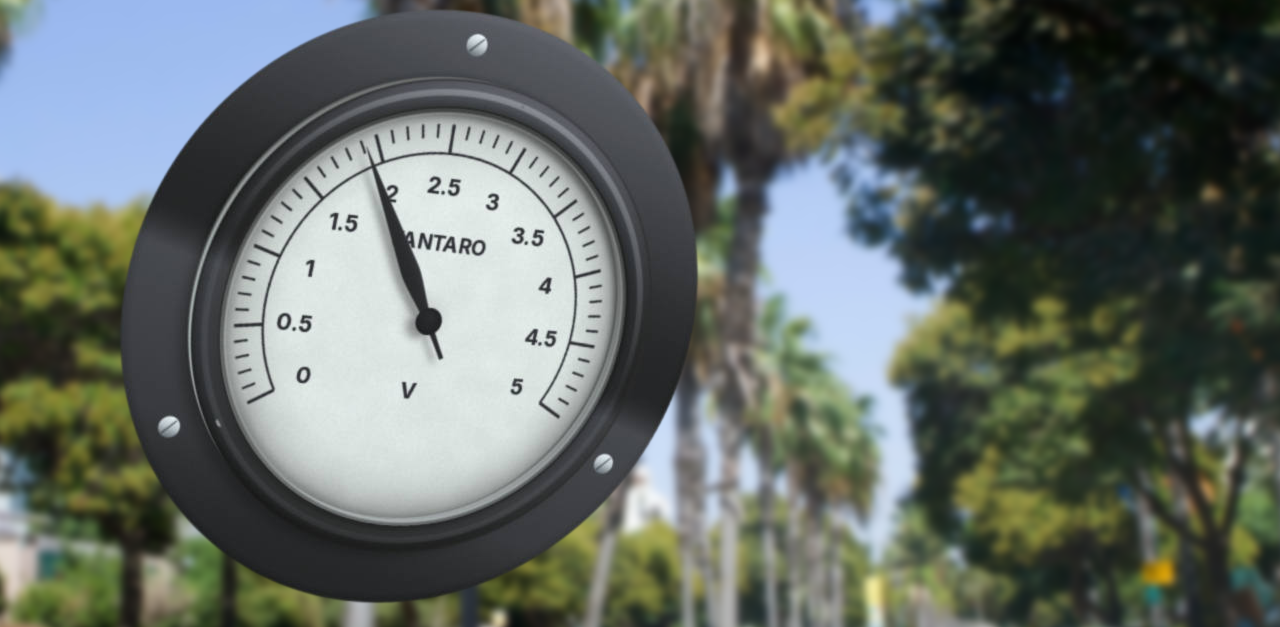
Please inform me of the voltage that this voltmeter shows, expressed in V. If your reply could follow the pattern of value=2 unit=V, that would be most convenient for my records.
value=1.9 unit=V
